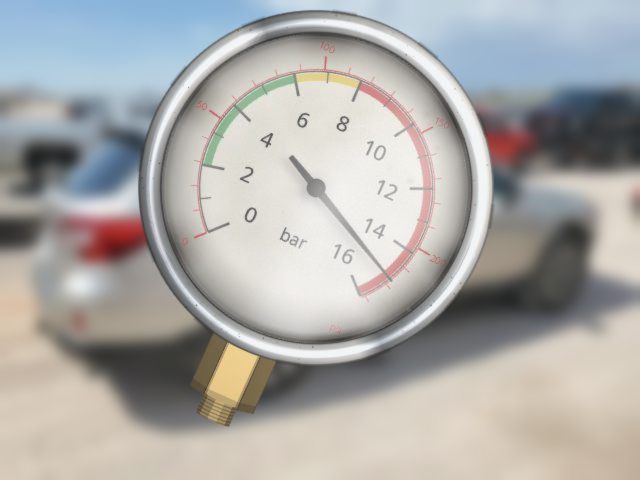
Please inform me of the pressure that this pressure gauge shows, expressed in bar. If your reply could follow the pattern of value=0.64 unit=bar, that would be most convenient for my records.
value=15 unit=bar
